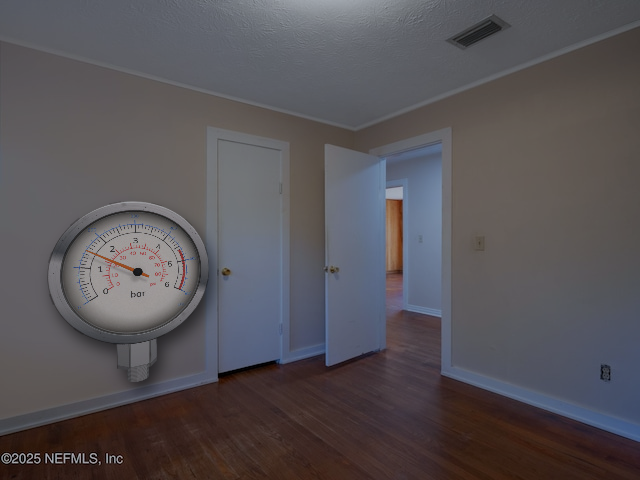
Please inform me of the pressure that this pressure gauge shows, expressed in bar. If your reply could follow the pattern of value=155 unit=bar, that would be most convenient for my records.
value=1.5 unit=bar
